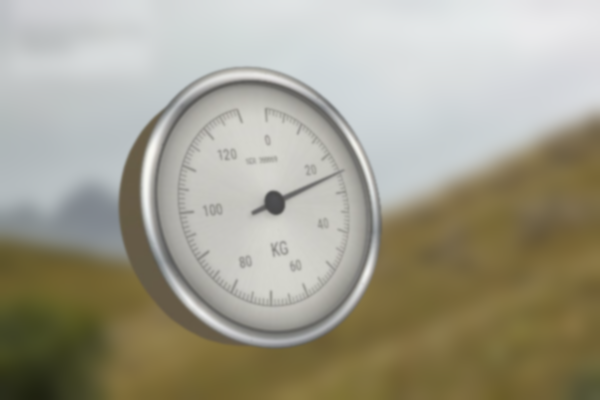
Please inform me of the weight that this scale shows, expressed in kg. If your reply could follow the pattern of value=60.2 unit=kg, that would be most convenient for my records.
value=25 unit=kg
